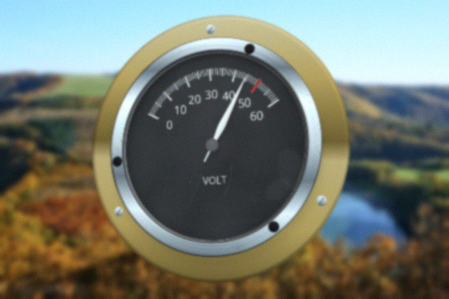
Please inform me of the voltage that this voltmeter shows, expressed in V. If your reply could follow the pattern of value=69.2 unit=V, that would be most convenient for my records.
value=45 unit=V
